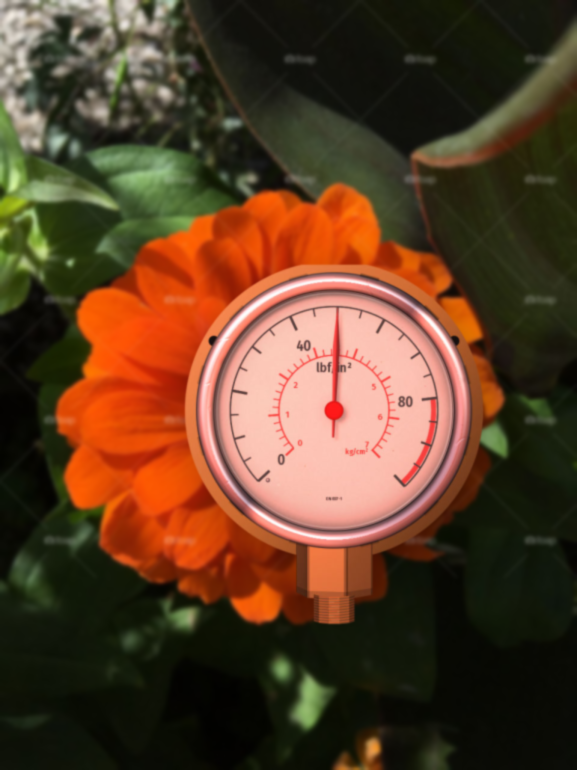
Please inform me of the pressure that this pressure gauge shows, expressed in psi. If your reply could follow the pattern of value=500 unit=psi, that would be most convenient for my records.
value=50 unit=psi
